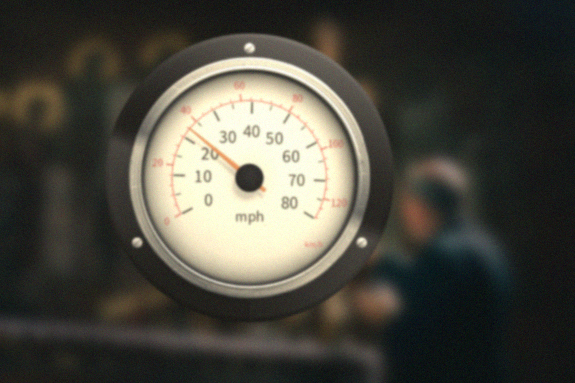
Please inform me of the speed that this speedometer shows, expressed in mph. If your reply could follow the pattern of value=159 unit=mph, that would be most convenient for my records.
value=22.5 unit=mph
